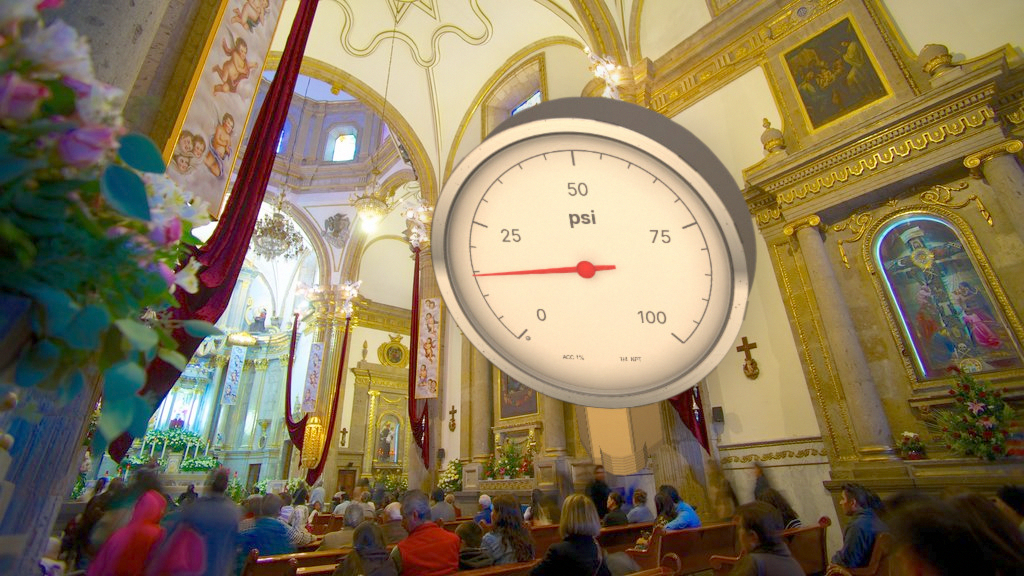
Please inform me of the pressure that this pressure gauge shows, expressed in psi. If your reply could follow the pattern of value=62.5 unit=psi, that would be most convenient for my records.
value=15 unit=psi
